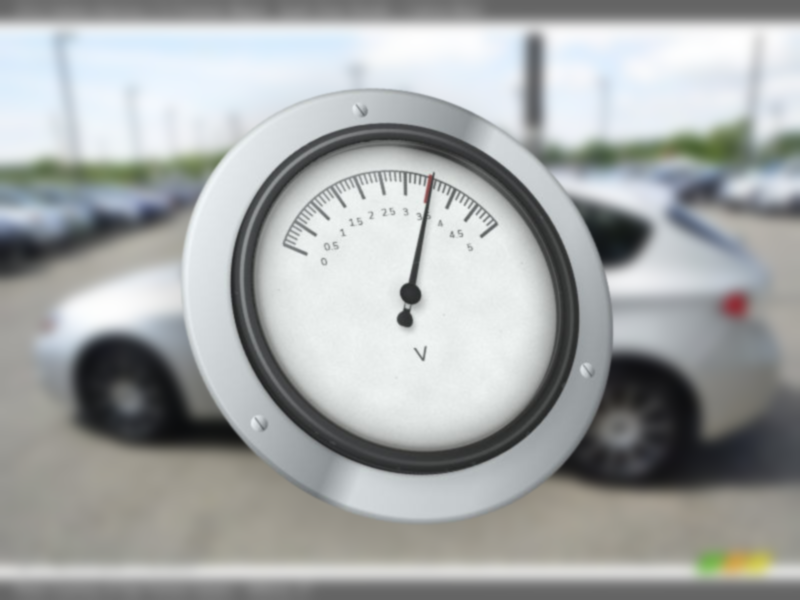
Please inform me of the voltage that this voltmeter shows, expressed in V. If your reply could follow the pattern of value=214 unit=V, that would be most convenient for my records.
value=3.5 unit=V
